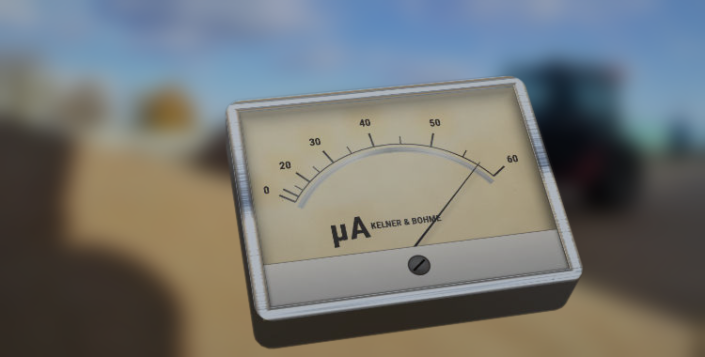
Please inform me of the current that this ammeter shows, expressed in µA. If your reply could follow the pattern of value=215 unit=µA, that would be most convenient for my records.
value=57.5 unit=µA
